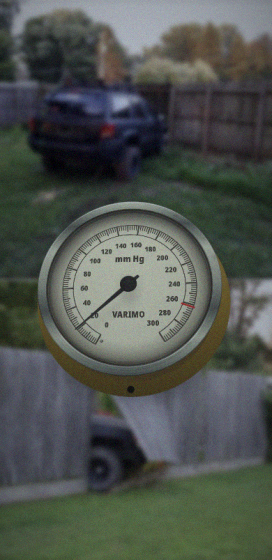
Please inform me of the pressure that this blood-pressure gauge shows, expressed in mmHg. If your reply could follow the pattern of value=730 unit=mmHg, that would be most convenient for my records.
value=20 unit=mmHg
